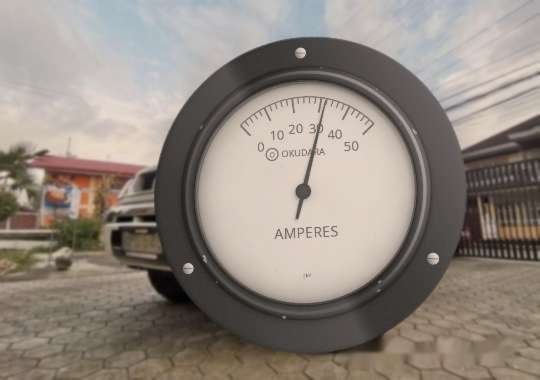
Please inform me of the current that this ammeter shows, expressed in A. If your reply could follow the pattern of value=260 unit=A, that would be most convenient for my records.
value=32 unit=A
